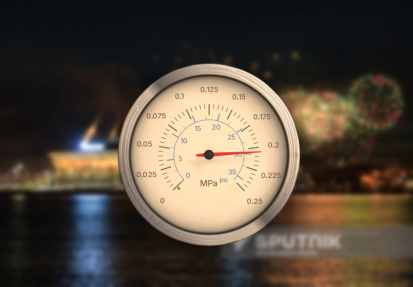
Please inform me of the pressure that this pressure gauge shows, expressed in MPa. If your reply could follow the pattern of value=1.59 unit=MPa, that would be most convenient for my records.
value=0.205 unit=MPa
